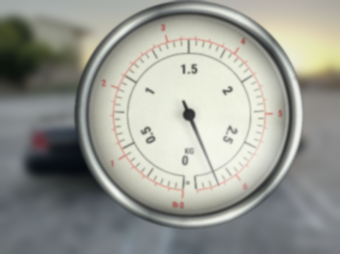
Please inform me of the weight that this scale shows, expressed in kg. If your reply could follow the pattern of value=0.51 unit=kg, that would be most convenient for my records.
value=2.85 unit=kg
